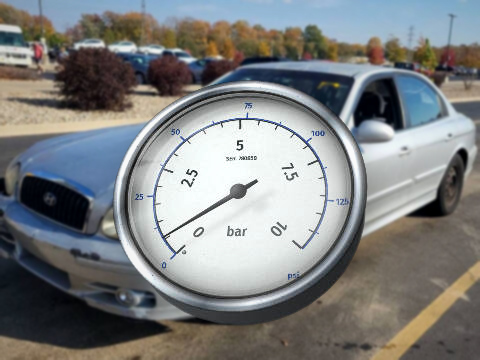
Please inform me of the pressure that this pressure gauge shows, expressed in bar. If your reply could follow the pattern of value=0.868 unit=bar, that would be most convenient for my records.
value=0.5 unit=bar
